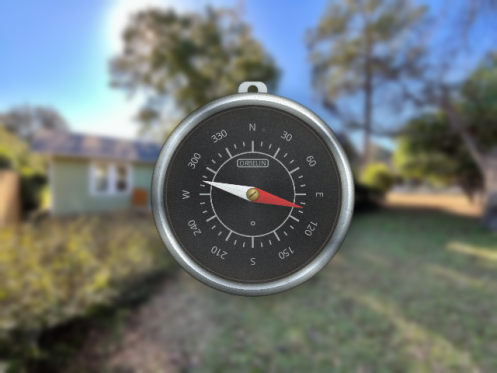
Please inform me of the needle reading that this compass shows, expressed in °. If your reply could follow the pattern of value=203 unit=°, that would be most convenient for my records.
value=105 unit=°
